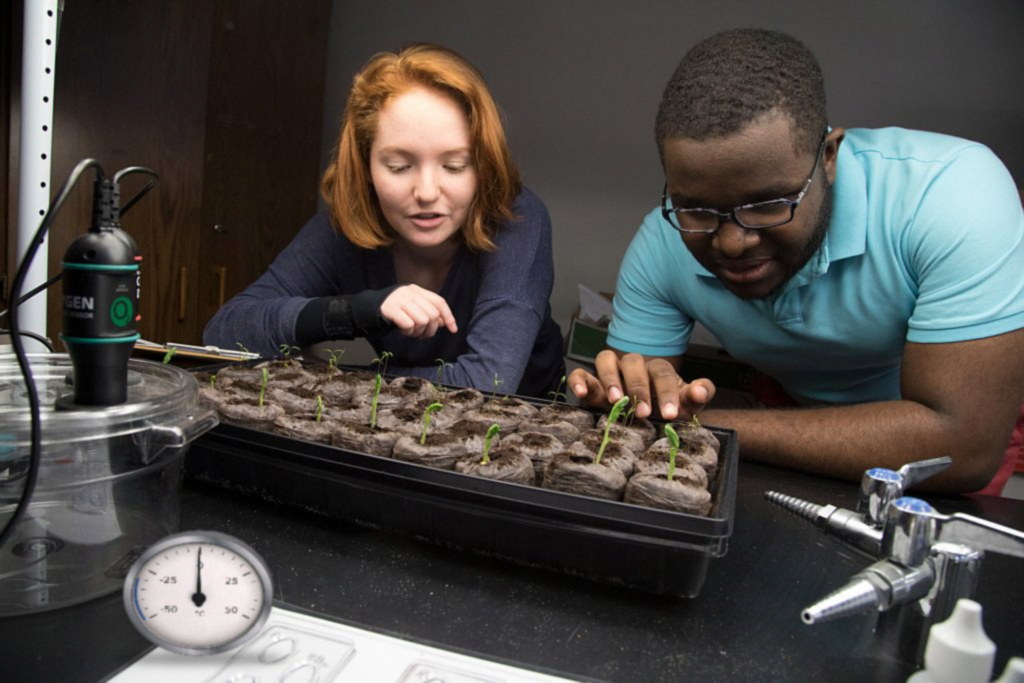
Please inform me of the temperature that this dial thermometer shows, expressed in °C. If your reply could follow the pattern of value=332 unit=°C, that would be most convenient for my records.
value=0 unit=°C
